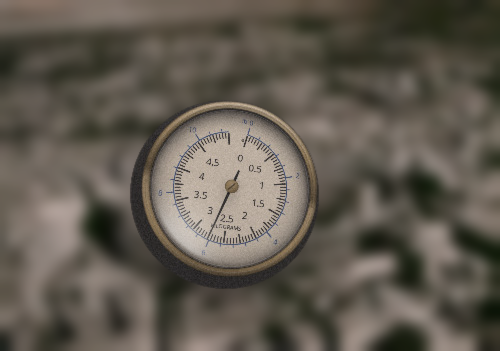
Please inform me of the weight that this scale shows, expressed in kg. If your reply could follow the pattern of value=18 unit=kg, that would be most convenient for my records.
value=2.75 unit=kg
